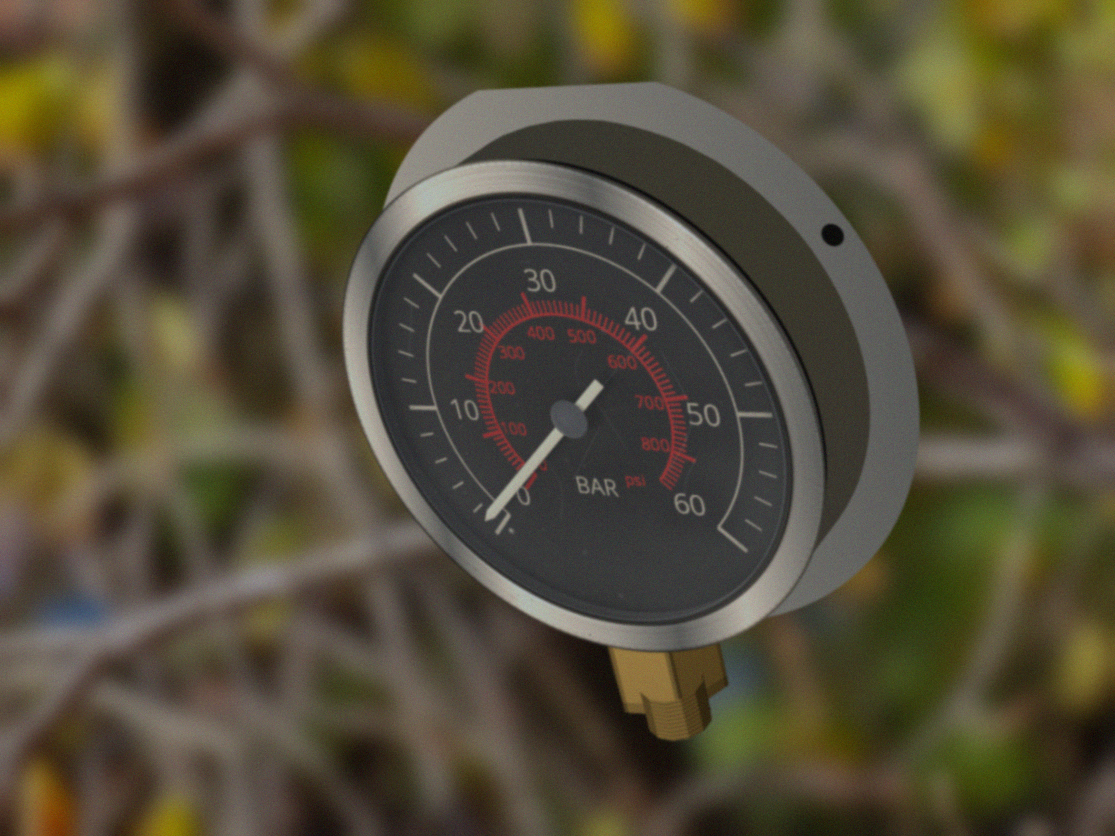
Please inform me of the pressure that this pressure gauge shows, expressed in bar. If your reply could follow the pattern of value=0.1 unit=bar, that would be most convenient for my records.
value=1 unit=bar
